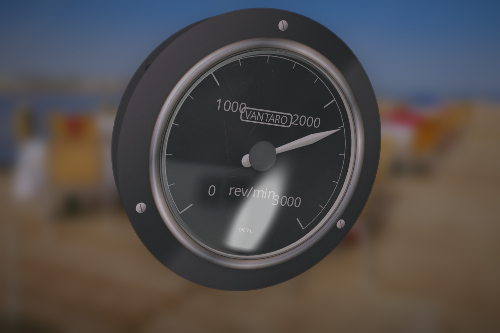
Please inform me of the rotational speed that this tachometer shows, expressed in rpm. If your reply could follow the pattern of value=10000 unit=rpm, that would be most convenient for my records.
value=2200 unit=rpm
